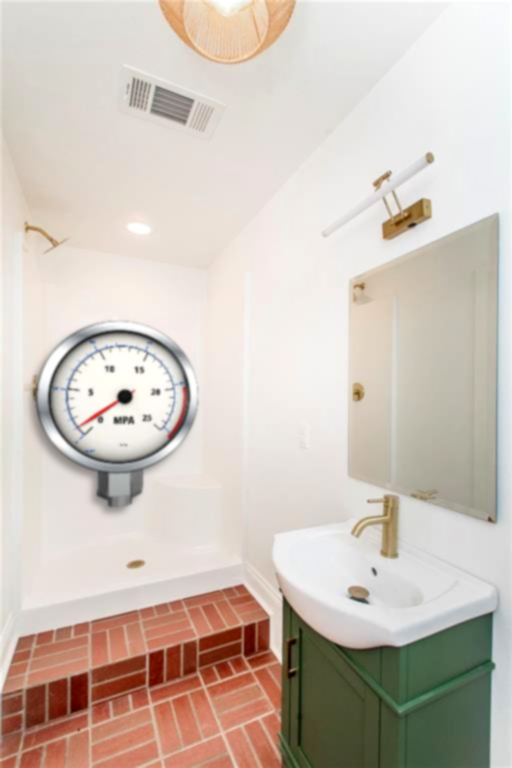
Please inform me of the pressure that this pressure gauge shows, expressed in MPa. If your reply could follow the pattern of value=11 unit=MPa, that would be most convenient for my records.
value=1 unit=MPa
